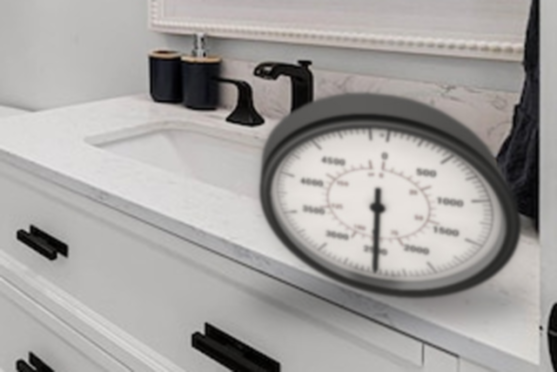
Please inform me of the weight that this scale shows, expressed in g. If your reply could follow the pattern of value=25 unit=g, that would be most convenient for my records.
value=2500 unit=g
